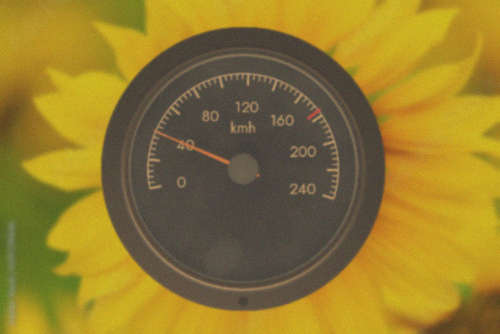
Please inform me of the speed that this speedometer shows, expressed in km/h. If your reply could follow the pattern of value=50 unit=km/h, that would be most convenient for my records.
value=40 unit=km/h
